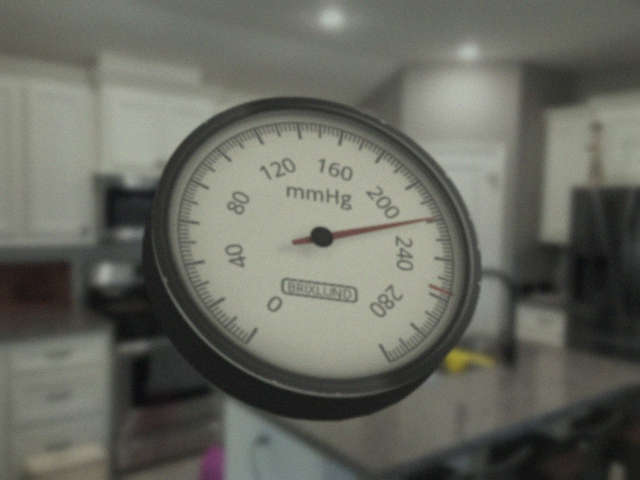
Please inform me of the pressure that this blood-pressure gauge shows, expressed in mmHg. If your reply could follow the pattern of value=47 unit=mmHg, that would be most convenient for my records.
value=220 unit=mmHg
